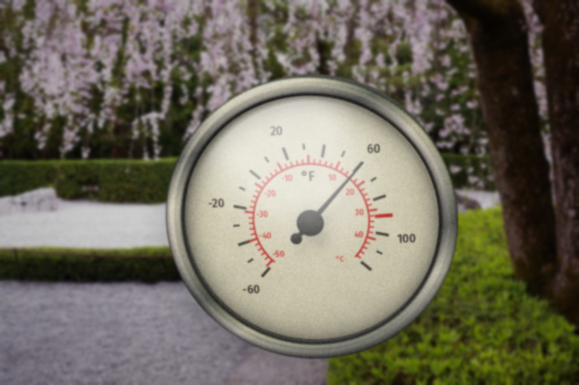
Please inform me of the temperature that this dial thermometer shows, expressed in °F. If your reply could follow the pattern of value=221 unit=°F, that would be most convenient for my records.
value=60 unit=°F
